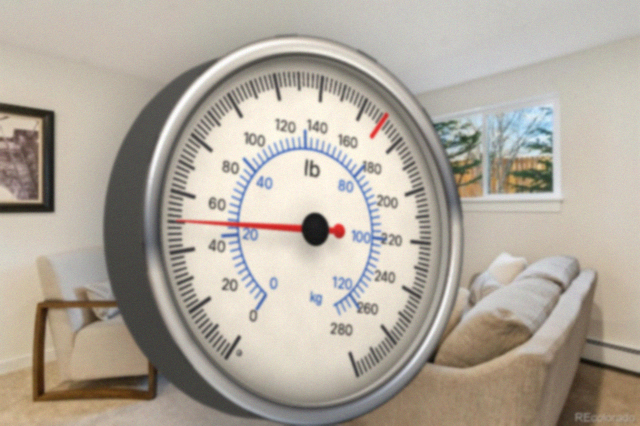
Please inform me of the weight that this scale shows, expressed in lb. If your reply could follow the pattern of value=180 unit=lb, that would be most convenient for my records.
value=50 unit=lb
